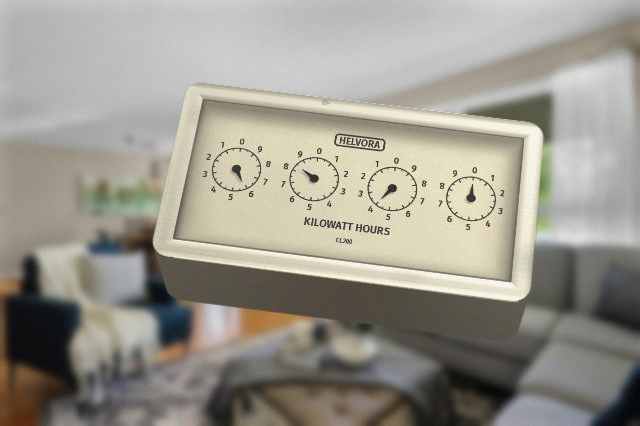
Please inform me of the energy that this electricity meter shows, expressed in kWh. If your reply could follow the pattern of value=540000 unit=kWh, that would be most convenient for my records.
value=5840 unit=kWh
